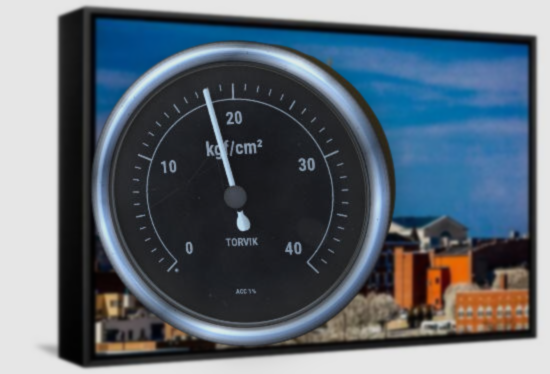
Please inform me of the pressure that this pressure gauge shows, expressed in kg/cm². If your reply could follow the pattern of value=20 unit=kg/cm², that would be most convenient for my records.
value=18 unit=kg/cm²
